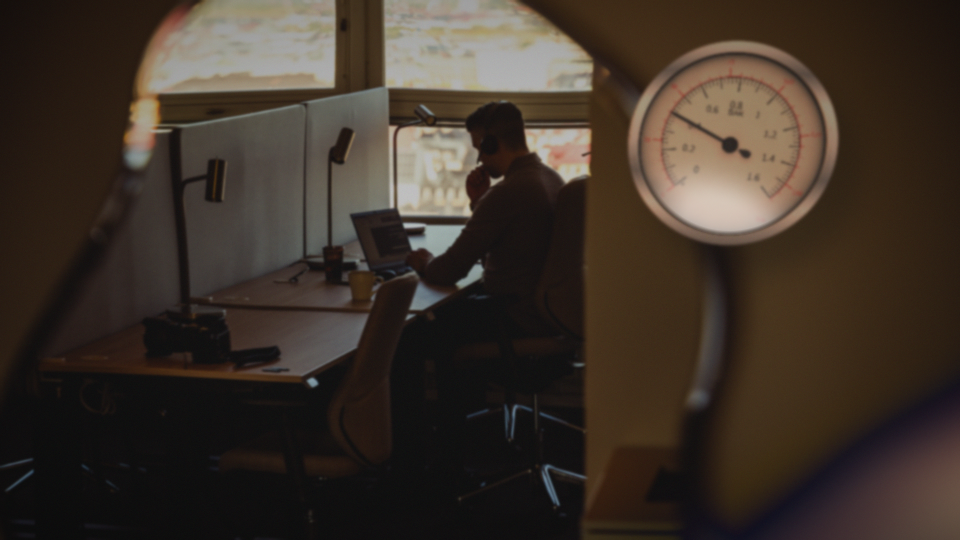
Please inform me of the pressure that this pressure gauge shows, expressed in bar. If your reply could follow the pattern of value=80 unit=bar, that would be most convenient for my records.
value=0.4 unit=bar
